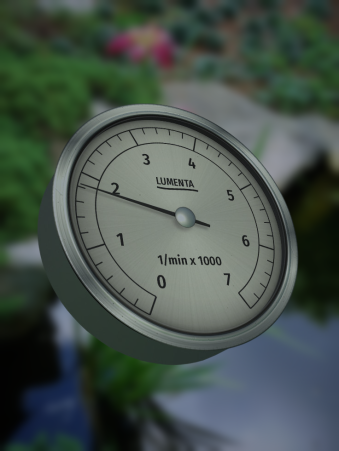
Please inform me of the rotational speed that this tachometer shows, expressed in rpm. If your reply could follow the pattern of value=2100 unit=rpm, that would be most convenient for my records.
value=1800 unit=rpm
